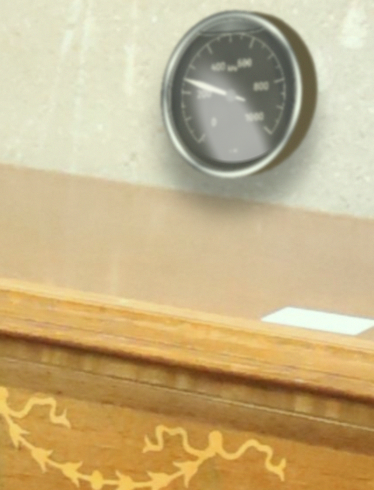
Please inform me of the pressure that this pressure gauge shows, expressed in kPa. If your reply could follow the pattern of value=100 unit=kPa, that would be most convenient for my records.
value=250 unit=kPa
